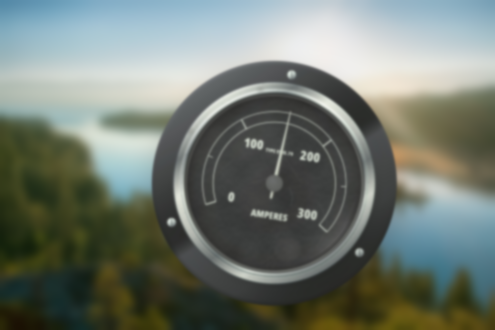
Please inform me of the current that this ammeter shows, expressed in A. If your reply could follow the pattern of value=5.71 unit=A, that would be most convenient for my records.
value=150 unit=A
